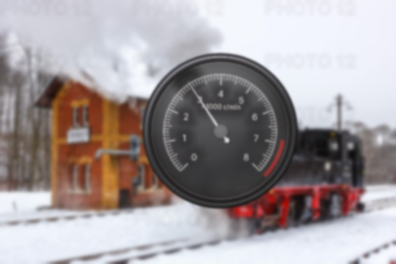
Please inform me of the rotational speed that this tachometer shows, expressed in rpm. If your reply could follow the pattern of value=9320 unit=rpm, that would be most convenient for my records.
value=3000 unit=rpm
